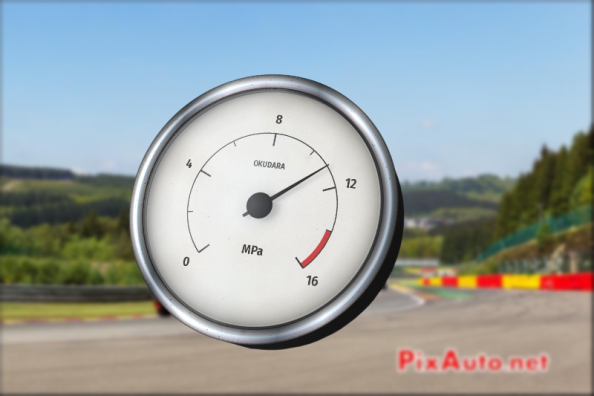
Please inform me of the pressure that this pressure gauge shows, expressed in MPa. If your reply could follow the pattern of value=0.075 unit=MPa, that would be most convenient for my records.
value=11 unit=MPa
